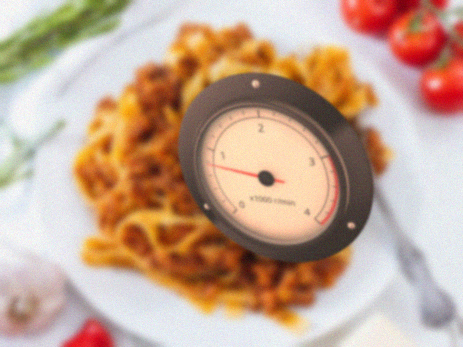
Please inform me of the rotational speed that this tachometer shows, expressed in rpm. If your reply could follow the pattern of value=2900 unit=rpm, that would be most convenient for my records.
value=800 unit=rpm
